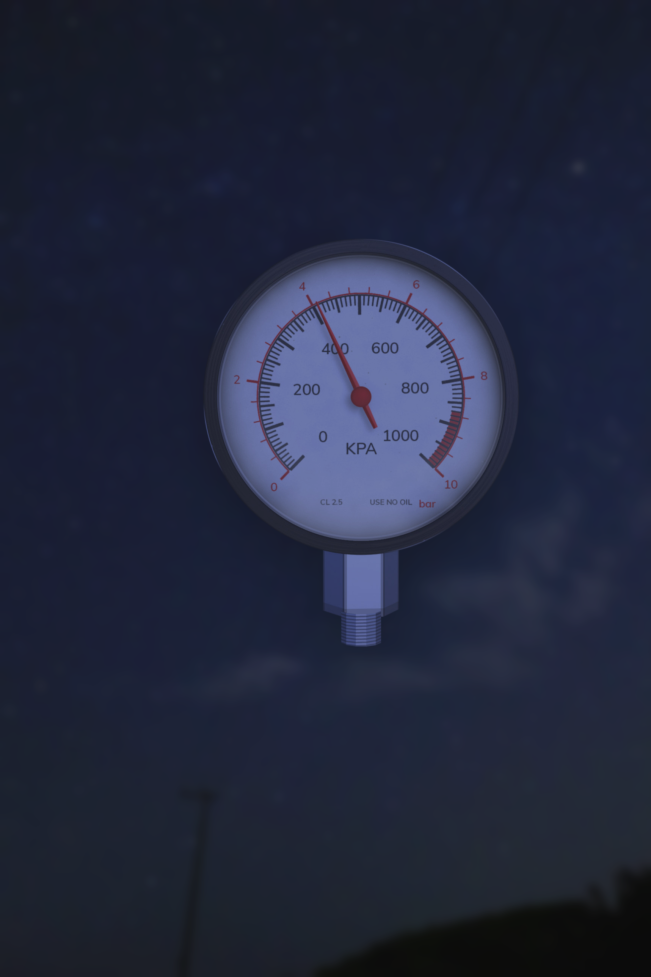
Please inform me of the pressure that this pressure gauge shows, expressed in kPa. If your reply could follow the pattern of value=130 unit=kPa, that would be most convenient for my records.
value=410 unit=kPa
